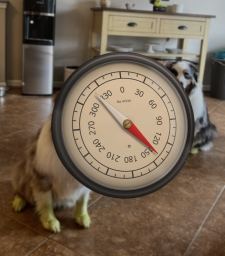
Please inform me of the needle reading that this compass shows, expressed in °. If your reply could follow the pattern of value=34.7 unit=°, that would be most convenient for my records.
value=140 unit=°
